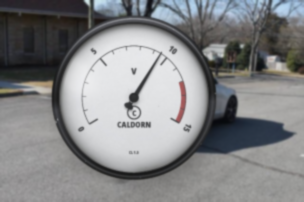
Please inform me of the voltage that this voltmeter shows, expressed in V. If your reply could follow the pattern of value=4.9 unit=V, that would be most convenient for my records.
value=9.5 unit=V
